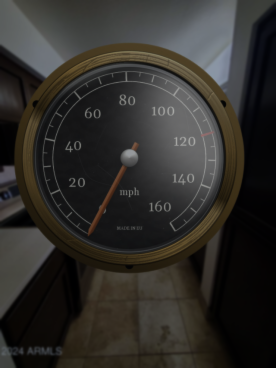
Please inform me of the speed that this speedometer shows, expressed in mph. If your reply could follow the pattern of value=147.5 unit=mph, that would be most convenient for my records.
value=0 unit=mph
